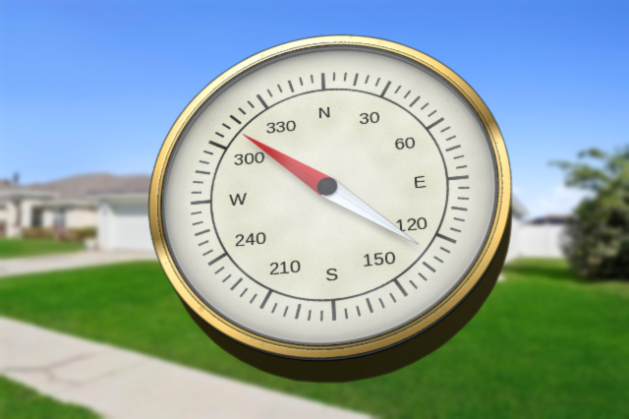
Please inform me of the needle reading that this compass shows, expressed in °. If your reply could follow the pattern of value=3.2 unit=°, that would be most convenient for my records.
value=310 unit=°
